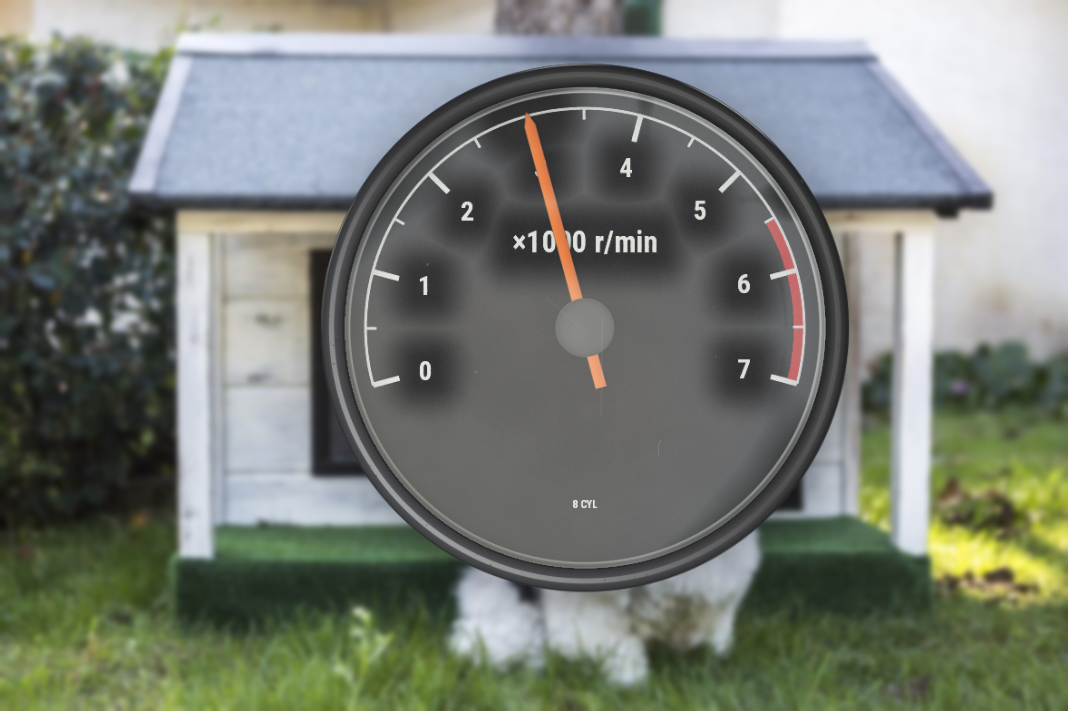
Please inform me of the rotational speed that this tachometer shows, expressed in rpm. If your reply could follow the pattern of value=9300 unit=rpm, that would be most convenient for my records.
value=3000 unit=rpm
